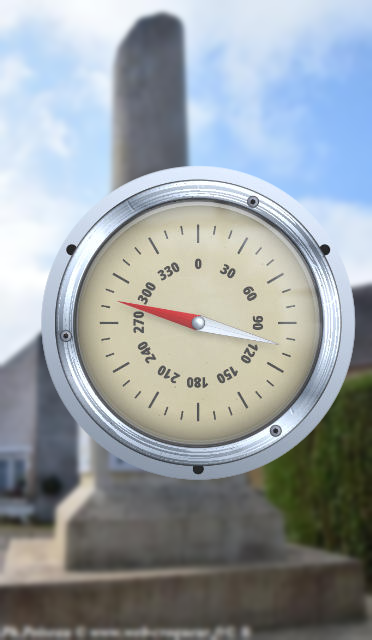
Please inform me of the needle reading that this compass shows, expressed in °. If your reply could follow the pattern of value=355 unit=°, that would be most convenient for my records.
value=285 unit=°
